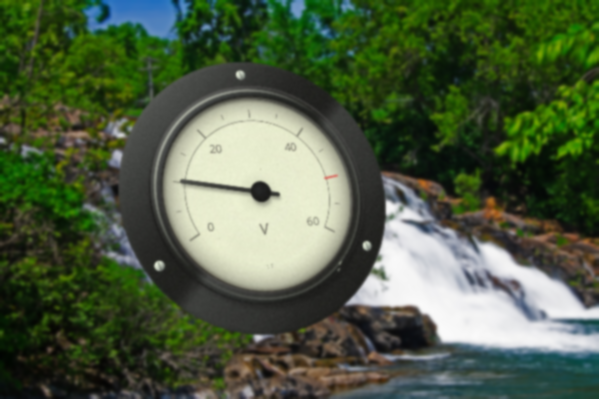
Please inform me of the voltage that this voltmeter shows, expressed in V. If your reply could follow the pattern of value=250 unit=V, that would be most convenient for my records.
value=10 unit=V
